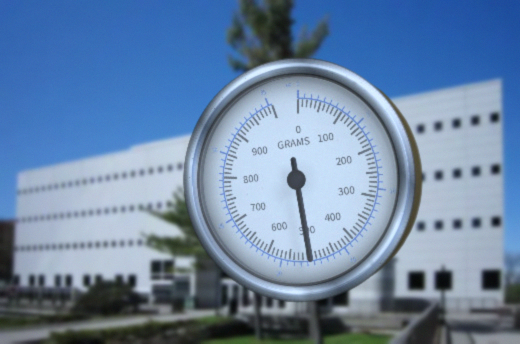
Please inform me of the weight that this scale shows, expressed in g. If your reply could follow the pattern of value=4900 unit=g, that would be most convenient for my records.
value=500 unit=g
